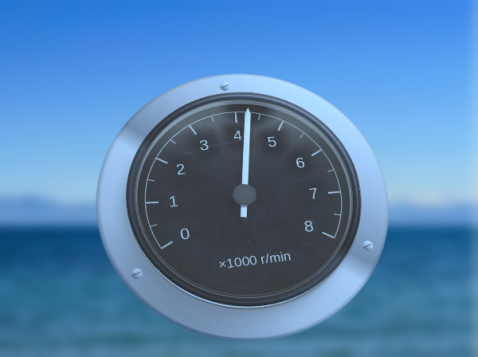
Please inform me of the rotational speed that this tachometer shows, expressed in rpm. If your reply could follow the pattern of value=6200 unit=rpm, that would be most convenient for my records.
value=4250 unit=rpm
